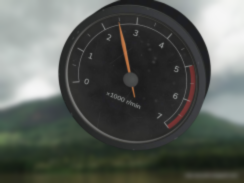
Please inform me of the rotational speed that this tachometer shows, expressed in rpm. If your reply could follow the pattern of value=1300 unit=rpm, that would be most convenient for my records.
value=2500 unit=rpm
